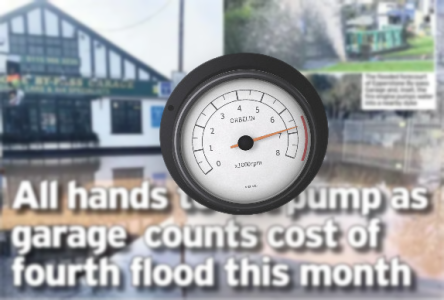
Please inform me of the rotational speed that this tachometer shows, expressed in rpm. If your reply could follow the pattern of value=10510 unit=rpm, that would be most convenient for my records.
value=6750 unit=rpm
